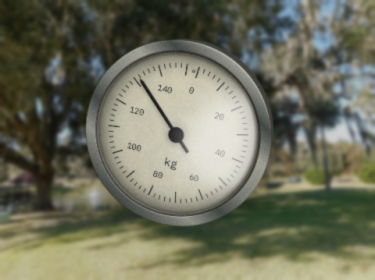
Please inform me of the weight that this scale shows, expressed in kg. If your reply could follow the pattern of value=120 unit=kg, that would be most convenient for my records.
value=132 unit=kg
